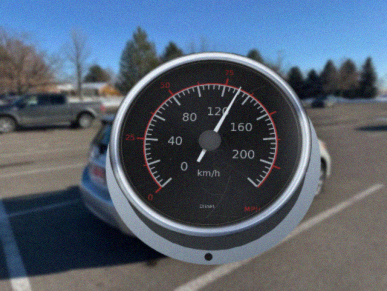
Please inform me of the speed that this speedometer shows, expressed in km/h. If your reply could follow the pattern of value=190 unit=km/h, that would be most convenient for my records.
value=132 unit=km/h
